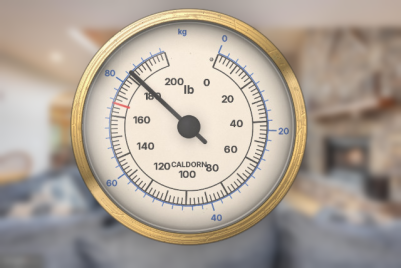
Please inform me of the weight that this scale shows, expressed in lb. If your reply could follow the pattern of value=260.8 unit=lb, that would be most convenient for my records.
value=182 unit=lb
